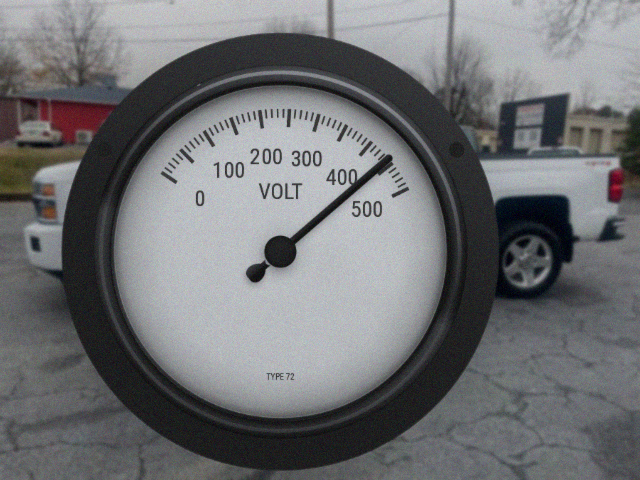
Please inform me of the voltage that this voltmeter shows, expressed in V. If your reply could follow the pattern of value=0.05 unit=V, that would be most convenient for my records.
value=440 unit=V
